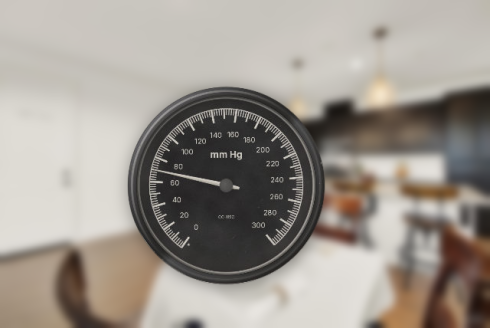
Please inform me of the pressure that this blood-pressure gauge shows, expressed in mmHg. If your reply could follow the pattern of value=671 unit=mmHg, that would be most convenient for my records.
value=70 unit=mmHg
